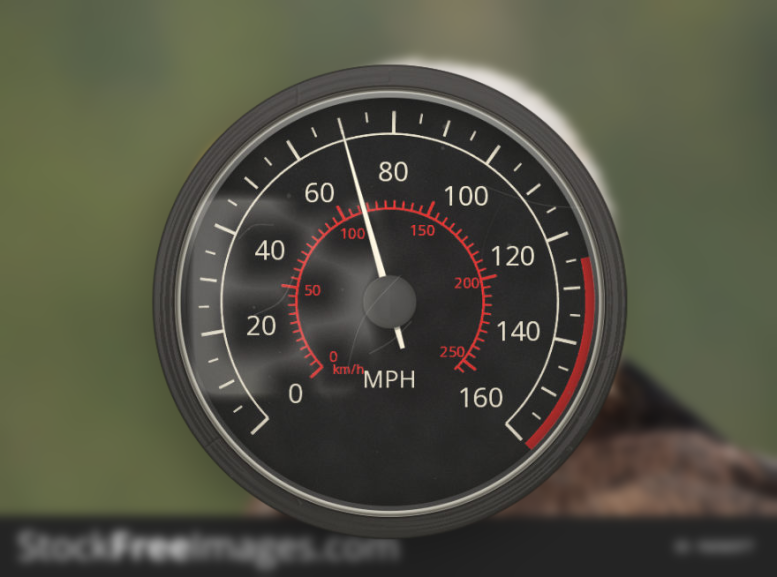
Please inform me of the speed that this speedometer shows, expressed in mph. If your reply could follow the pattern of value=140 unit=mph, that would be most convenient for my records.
value=70 unit=mph
